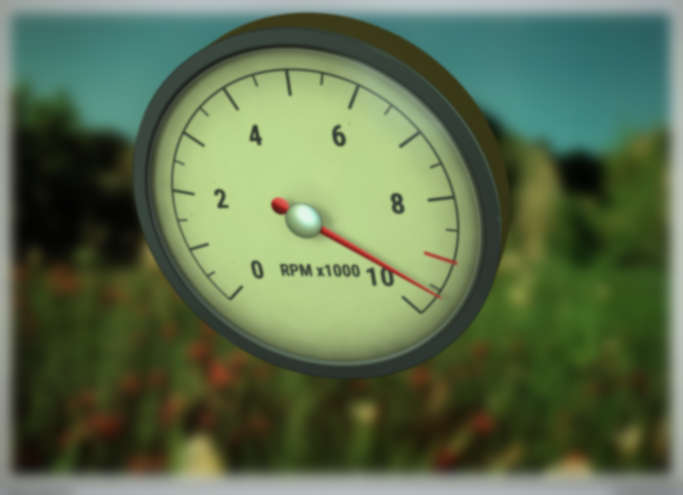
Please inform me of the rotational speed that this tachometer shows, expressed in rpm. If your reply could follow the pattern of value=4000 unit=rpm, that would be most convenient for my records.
value=9500 unit=rpm
